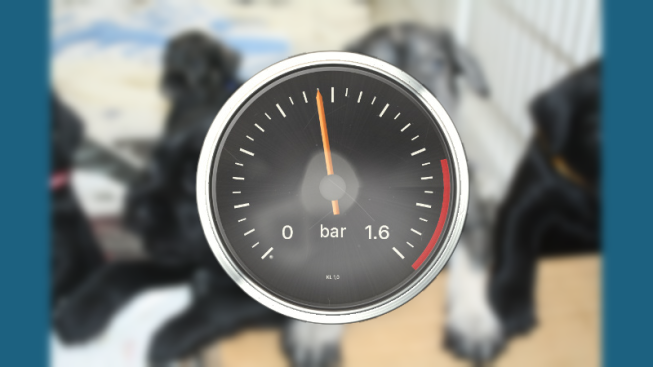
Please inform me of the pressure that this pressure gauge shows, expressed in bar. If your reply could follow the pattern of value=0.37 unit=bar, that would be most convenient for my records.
value=0.75 unit=bar
